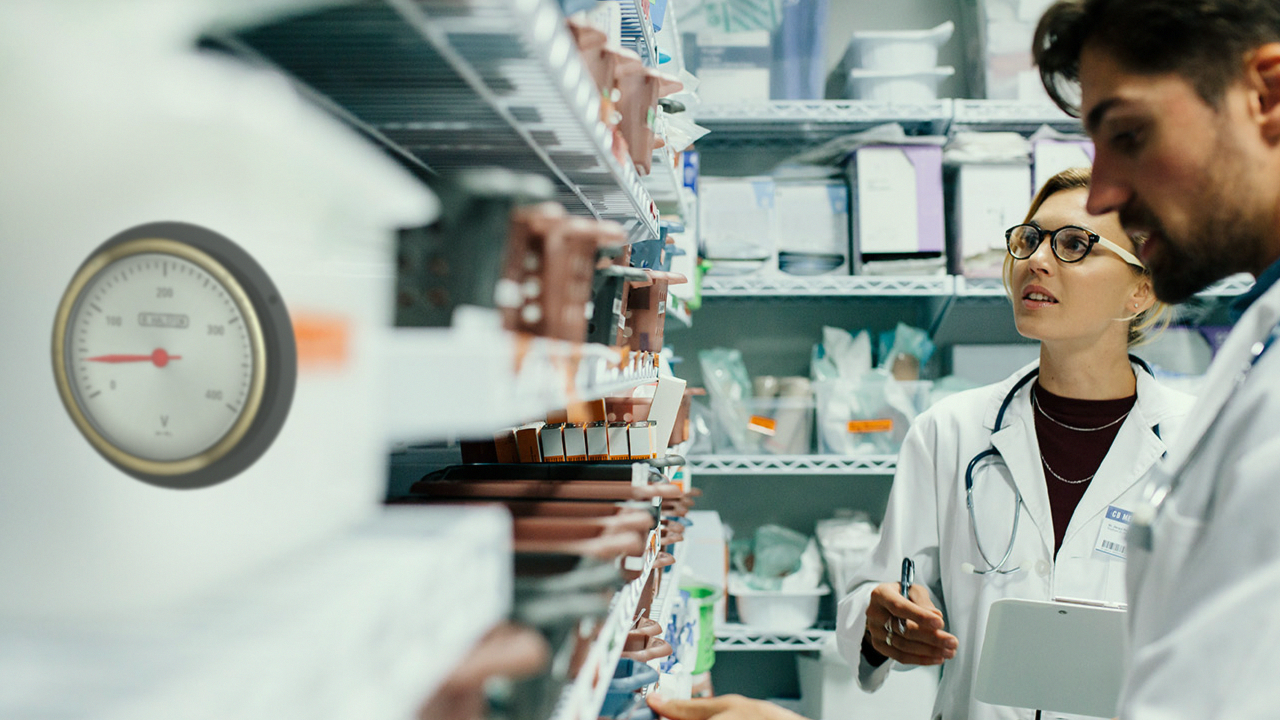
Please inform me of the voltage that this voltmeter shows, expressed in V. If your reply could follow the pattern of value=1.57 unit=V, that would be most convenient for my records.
value=40 unit=V
